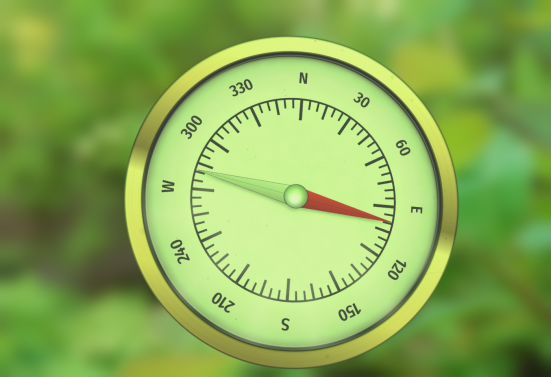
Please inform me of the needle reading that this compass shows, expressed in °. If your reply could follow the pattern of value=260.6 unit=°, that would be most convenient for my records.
value=100 unit=°
